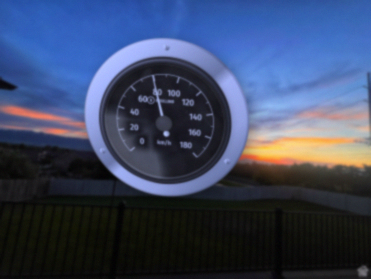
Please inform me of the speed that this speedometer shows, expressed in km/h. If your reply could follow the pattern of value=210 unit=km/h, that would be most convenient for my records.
value=80 unit=km/h
